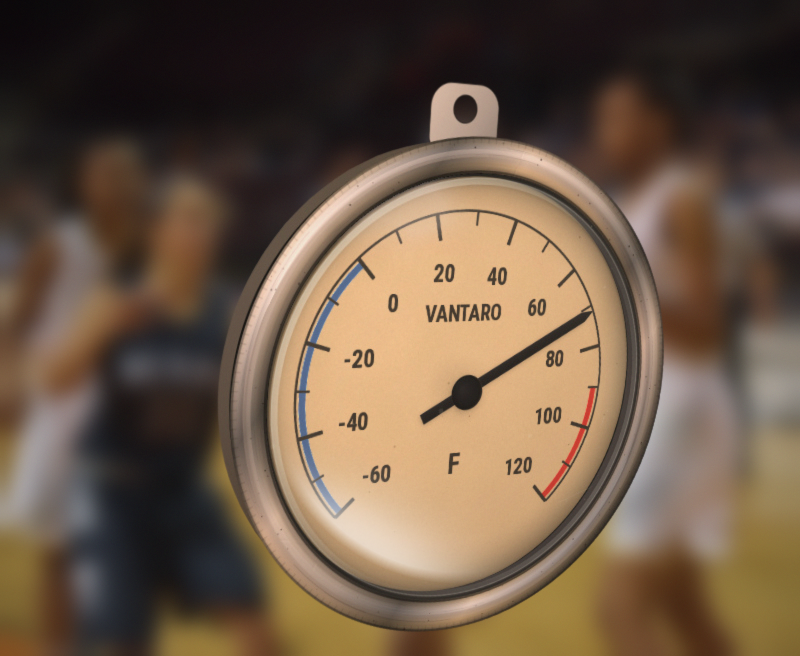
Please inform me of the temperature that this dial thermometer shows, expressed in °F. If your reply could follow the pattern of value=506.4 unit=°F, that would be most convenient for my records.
value=70 unit=°F
